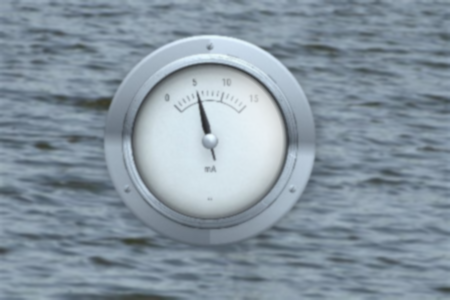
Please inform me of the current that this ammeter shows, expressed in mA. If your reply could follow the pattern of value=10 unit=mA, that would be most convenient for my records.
value=5 unit=mA
